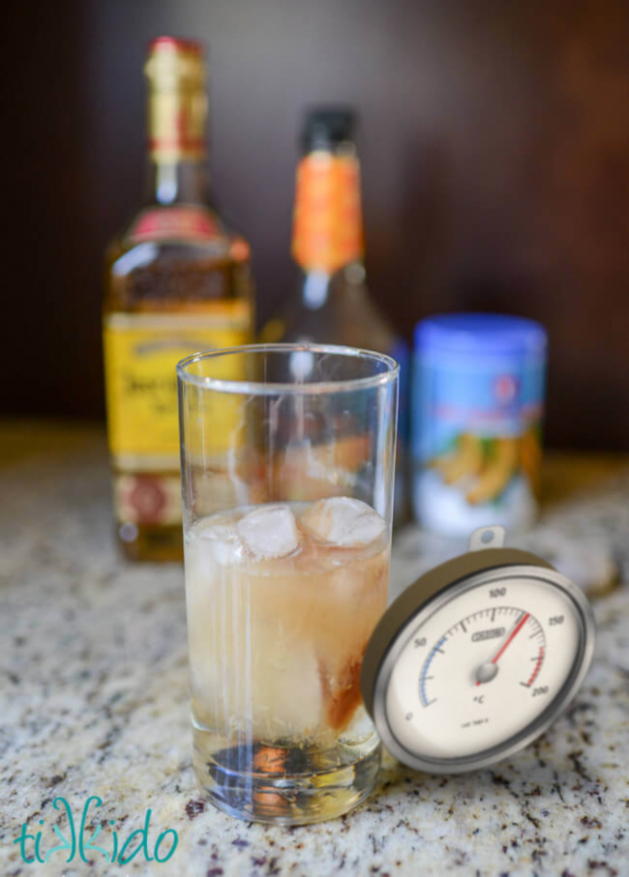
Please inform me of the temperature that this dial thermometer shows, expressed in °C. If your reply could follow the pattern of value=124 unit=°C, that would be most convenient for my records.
value=125 unit=°C
